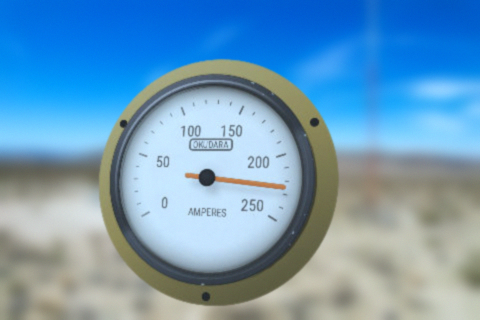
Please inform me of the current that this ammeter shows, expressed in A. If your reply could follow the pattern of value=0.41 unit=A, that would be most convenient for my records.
value=225 unit=A
